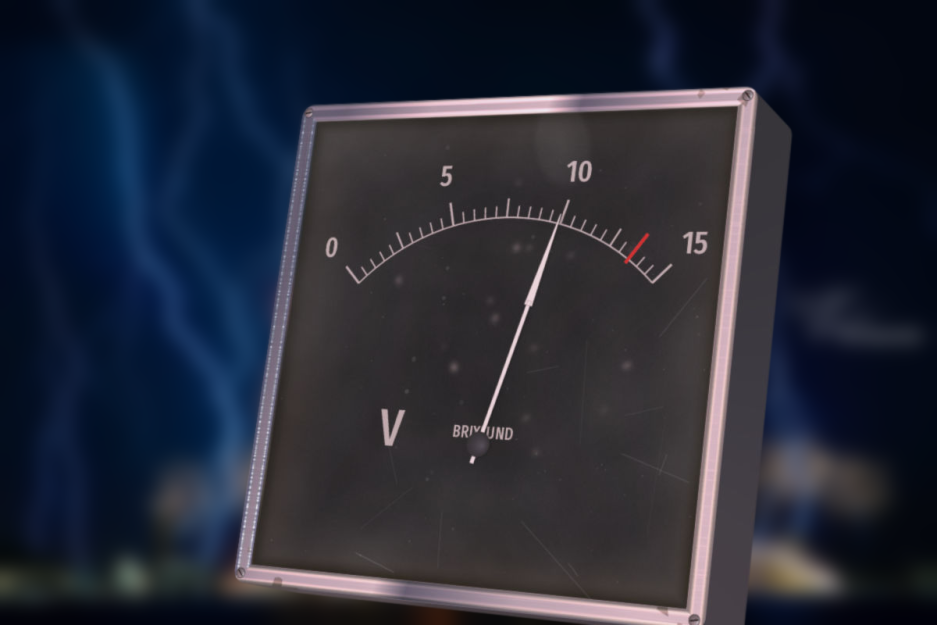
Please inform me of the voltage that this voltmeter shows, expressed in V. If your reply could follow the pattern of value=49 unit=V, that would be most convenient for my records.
value=10 unit=V
